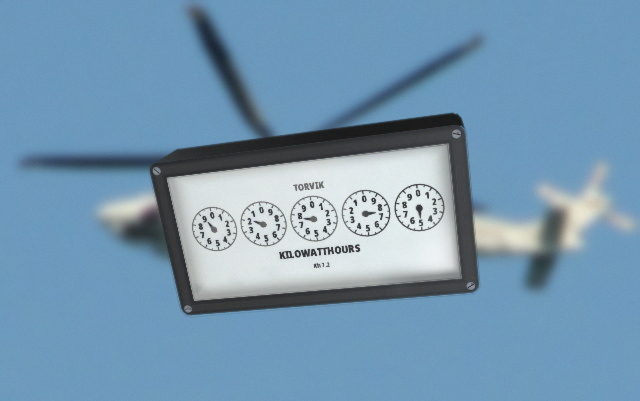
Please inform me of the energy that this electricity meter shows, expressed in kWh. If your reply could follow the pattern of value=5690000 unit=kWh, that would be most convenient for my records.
value=91775 unit=kWh
